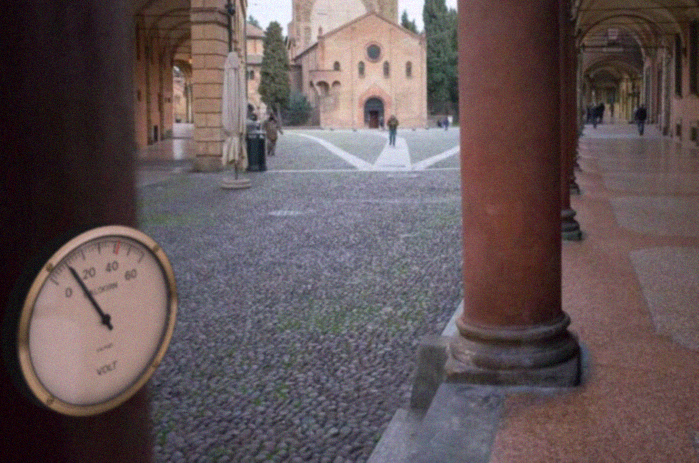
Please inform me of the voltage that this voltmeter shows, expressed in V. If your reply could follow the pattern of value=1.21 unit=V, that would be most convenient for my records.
value=10 unit=V
